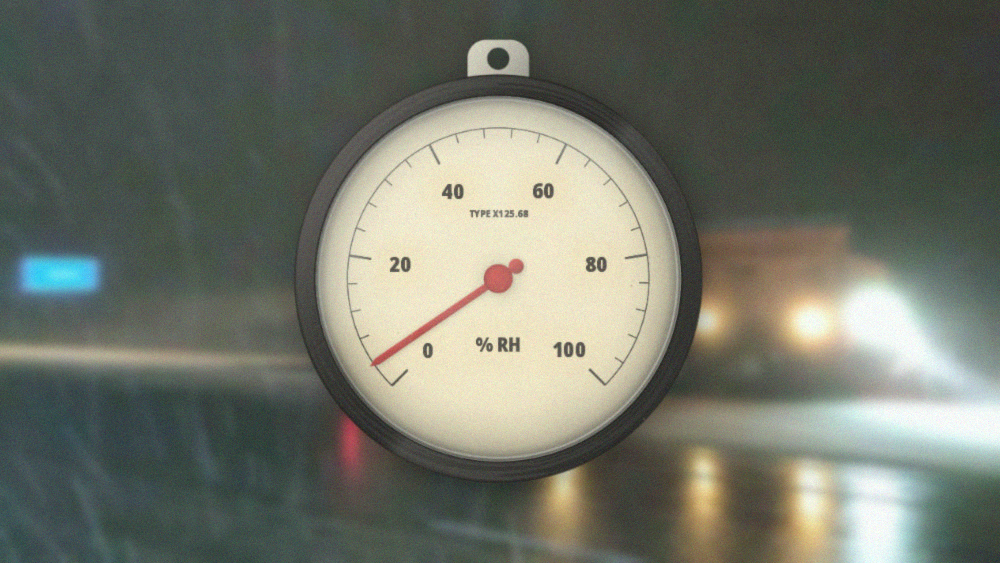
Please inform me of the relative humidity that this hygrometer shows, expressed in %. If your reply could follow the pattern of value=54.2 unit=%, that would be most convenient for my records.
value=4 unit=%
